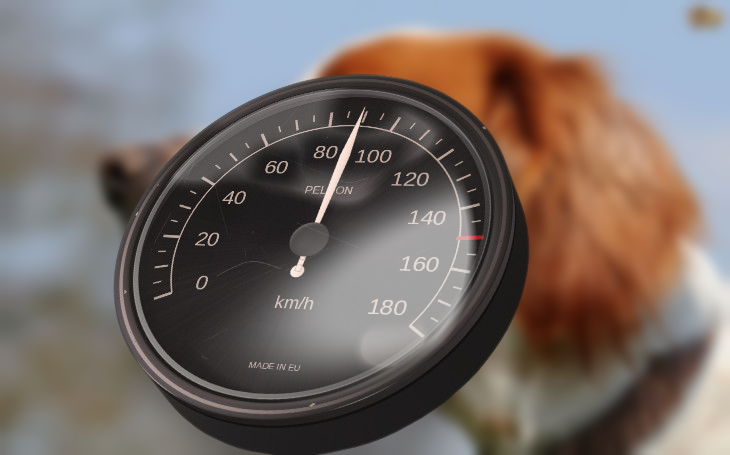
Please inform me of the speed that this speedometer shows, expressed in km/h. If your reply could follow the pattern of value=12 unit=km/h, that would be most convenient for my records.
value=90 unit=km/h
